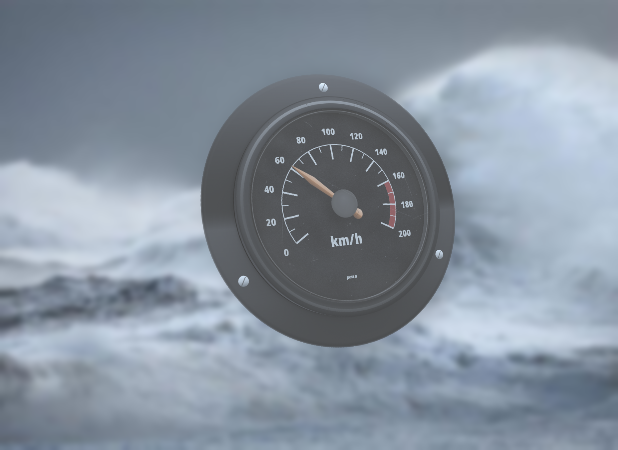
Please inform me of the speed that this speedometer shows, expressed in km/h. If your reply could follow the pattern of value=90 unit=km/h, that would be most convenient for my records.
value=60 unit=km/h
